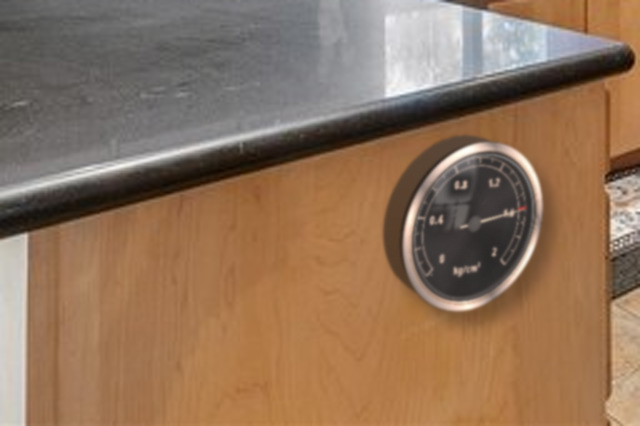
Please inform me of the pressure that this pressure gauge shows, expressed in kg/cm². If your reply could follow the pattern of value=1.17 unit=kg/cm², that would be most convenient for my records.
value=1.6 unit=kg/cm²
